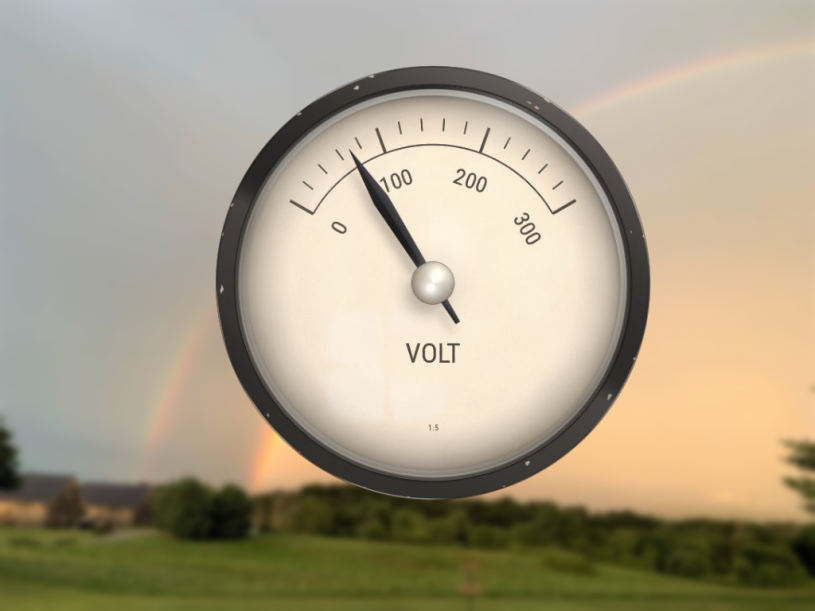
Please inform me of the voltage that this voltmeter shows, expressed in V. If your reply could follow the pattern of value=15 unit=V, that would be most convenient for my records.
value=70 unit=V
